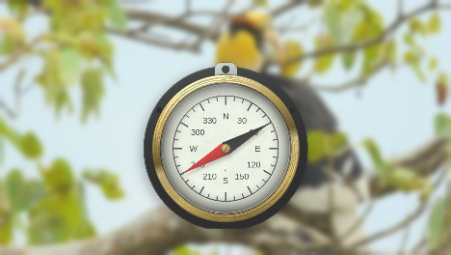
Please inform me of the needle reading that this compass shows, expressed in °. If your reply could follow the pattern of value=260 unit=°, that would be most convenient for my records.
value=240 unit=°
